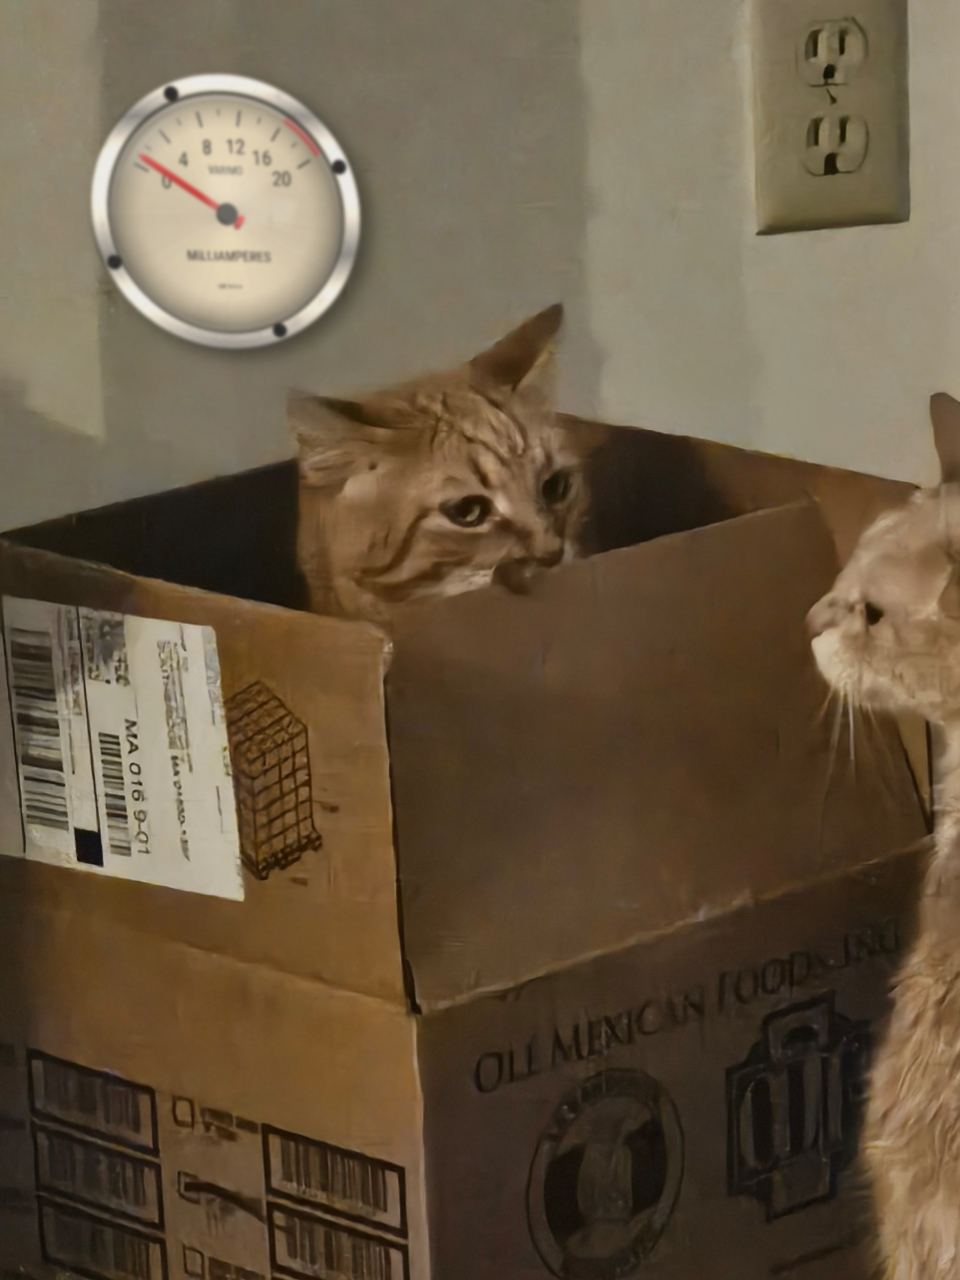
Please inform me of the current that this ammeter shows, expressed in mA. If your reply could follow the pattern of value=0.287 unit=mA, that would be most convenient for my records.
value=1 unit=mA
